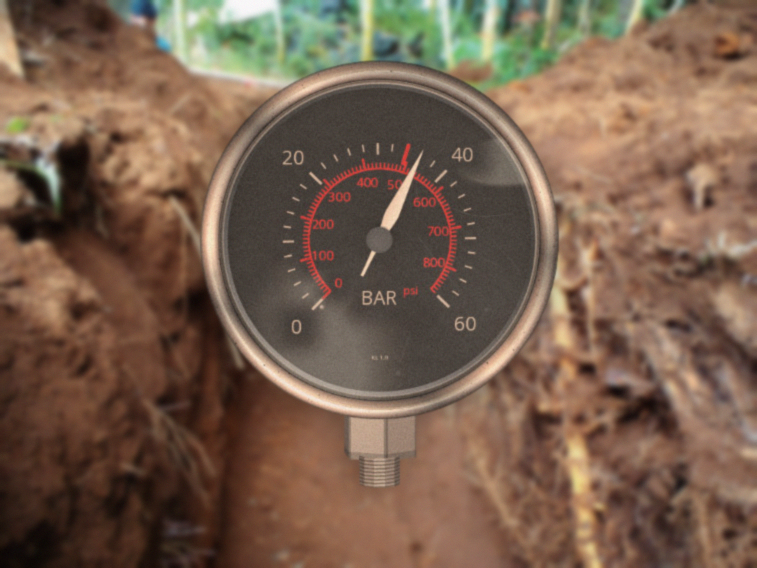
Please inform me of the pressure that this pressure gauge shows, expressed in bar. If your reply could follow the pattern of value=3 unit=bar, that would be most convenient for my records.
value=36 unit=bar
